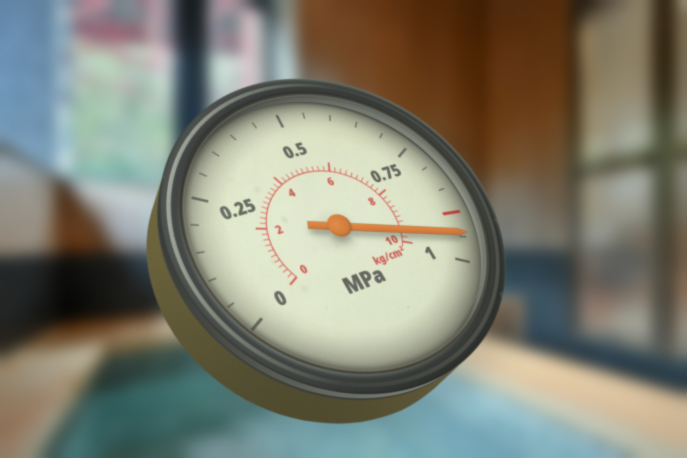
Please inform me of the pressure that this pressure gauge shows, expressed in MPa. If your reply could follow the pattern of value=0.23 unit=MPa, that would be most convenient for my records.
value=0.95 unit=MPa
